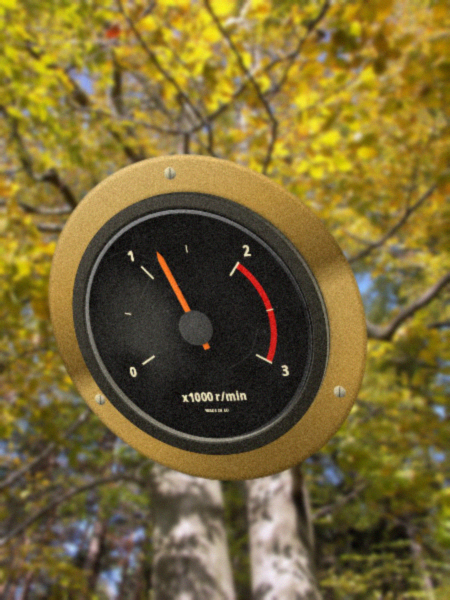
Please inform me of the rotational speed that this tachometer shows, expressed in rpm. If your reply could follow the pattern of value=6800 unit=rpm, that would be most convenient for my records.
value=1250 unit=rpm
